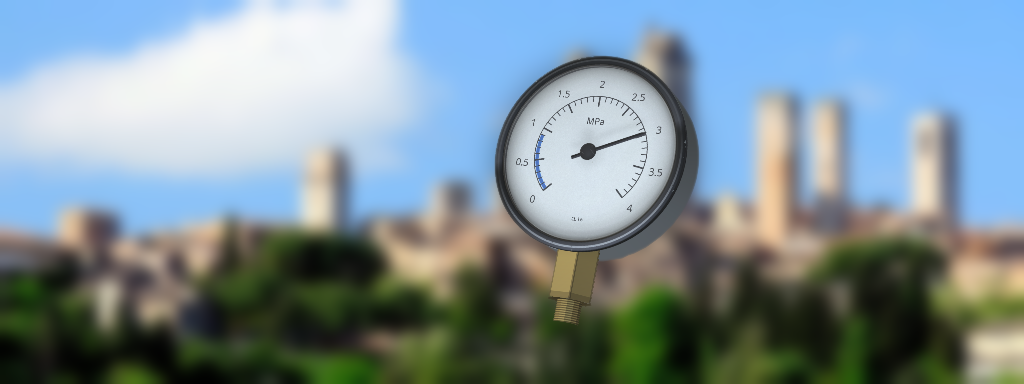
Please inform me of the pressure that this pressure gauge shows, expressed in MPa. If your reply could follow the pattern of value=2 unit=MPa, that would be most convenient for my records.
value=3 unit=MPa
